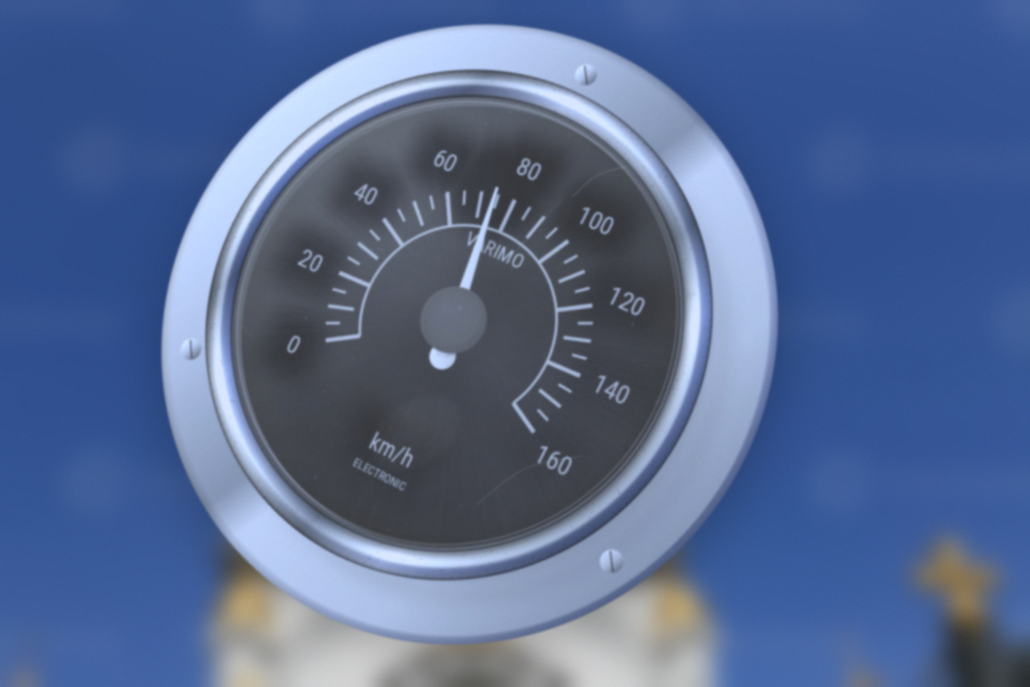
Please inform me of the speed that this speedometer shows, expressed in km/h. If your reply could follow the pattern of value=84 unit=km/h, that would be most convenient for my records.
value=75 unit=km/h
